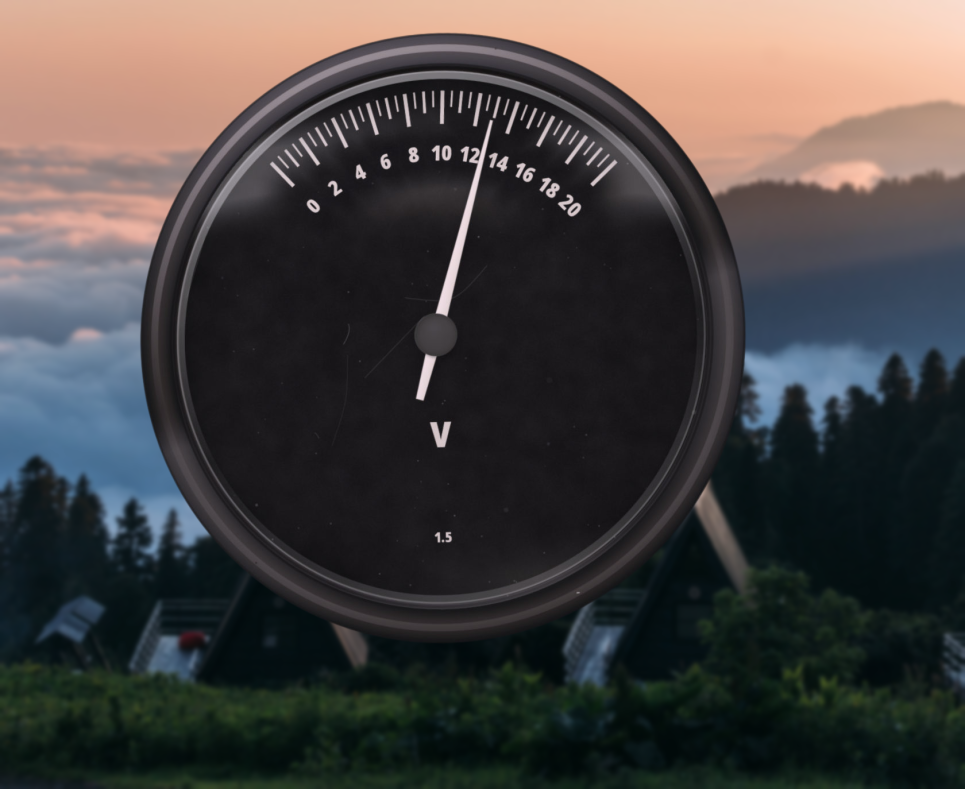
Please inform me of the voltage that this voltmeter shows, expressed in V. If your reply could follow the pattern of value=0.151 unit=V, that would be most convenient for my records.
value=13 unit=V
